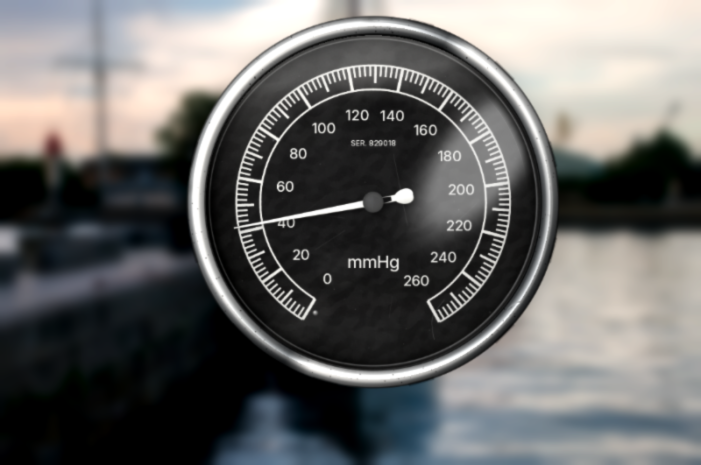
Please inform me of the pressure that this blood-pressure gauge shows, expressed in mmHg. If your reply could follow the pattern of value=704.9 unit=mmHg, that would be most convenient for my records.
value=42 unit=mmHg
